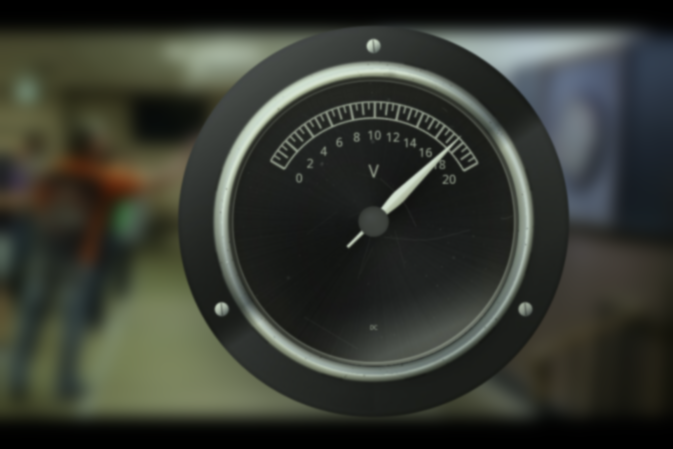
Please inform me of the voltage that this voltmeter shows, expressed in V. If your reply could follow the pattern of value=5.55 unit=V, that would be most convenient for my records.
value=17.5 unit=V
